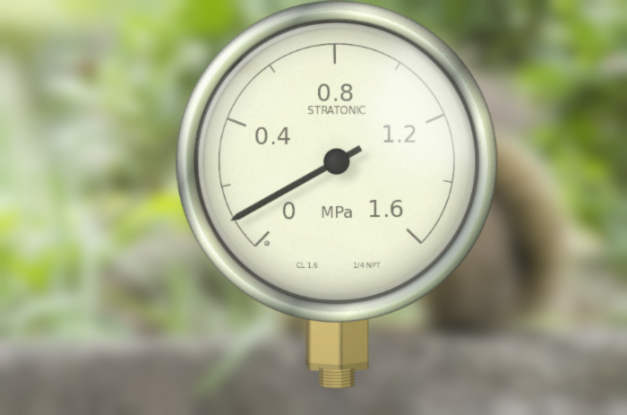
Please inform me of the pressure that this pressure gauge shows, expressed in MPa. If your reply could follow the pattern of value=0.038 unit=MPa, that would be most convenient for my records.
value=0.1 unit=MPa
